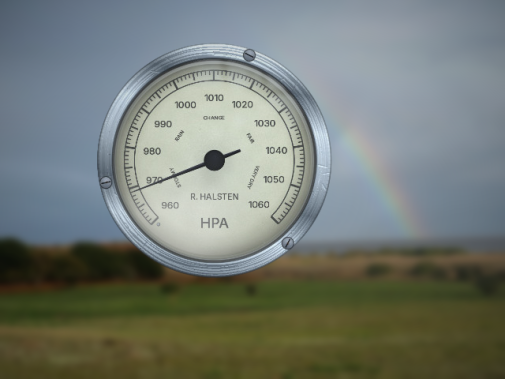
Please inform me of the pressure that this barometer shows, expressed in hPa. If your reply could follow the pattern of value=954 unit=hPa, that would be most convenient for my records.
value=969 unit=hPa
